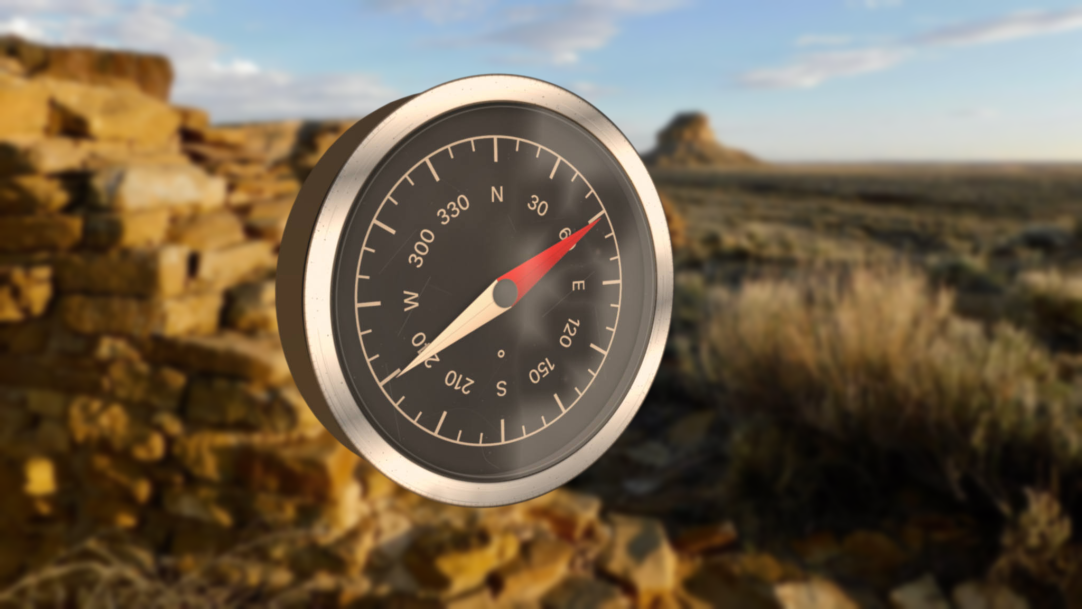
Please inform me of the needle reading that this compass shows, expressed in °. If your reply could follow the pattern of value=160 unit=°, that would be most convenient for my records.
value=60 unit=°
